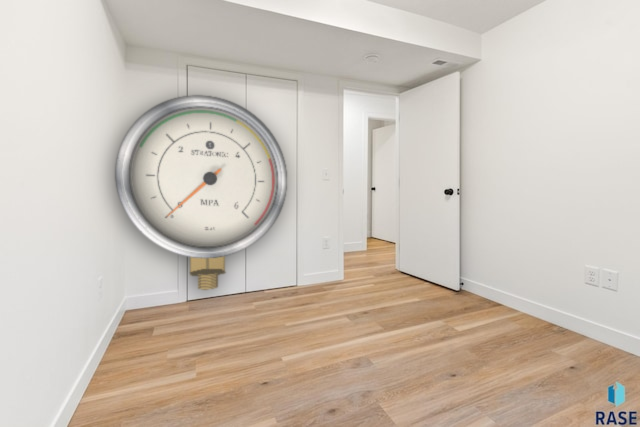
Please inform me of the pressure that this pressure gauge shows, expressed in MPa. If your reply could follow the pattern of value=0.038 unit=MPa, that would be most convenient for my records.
value=0 unit=MPa
